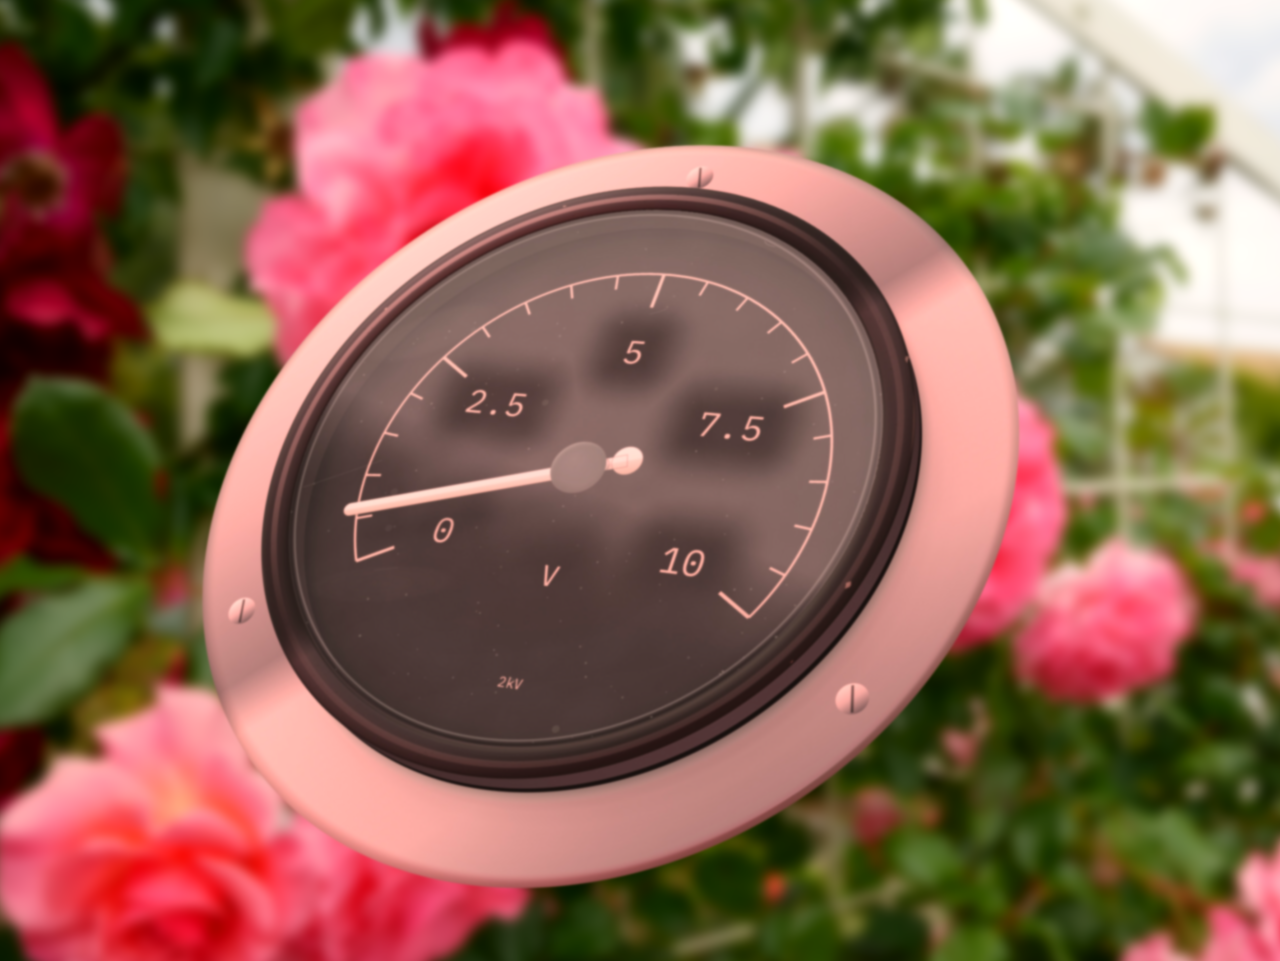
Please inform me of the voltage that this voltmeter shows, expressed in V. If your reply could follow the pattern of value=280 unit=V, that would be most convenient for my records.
value=0.5 unit=V
